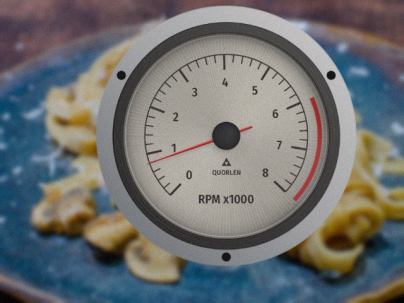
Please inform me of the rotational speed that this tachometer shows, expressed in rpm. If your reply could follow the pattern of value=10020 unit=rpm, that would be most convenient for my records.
value=800 unit=rpm
